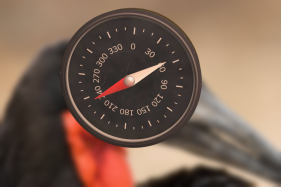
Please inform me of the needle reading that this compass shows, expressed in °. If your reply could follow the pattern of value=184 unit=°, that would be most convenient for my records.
value=235 unit=°
